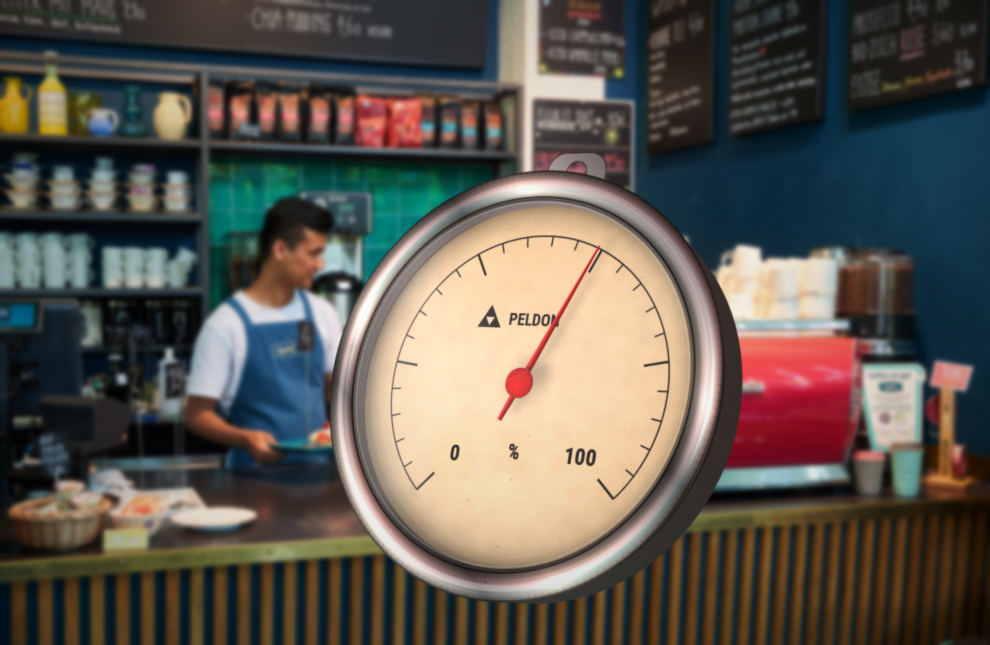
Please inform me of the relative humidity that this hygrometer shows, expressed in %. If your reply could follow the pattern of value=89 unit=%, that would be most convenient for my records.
value=60 unit=%
